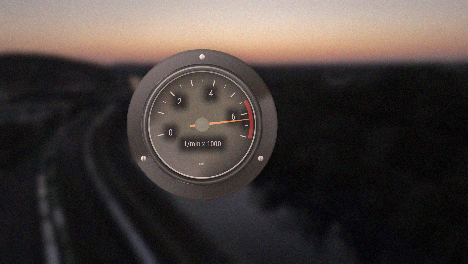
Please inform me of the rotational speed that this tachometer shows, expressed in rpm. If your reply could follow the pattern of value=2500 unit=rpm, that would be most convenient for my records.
value=6250 unit=rpm
